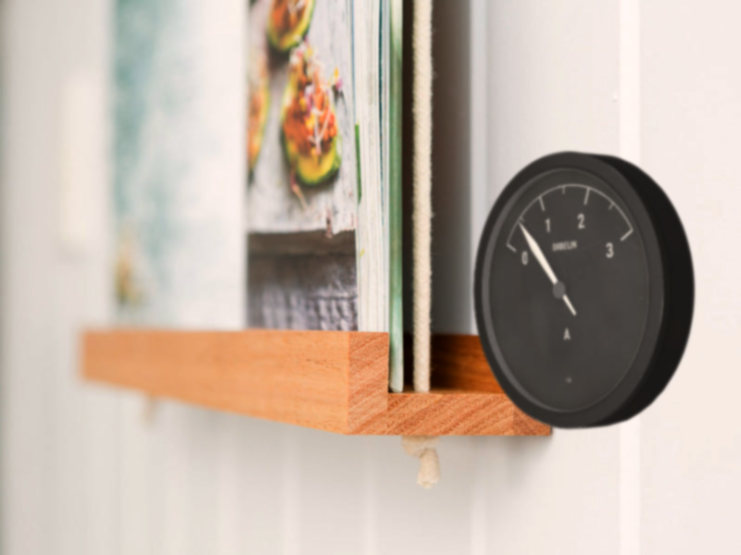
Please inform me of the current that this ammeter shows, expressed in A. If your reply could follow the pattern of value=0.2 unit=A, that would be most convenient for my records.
value=0.5 unit=A
